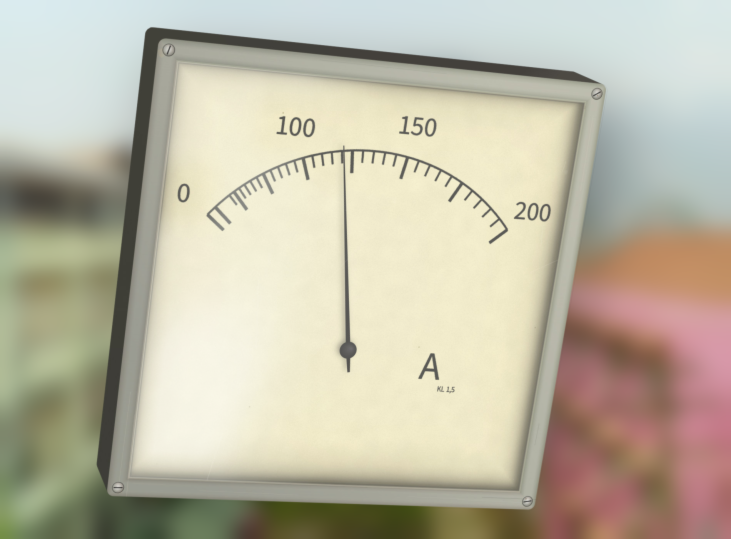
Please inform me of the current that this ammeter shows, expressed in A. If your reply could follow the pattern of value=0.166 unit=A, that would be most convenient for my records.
value=120 unit=A
